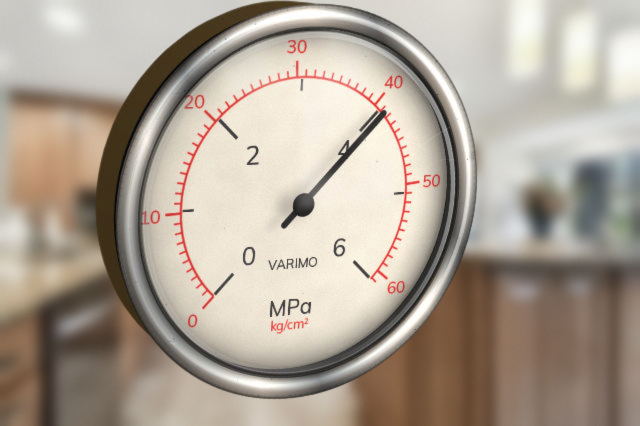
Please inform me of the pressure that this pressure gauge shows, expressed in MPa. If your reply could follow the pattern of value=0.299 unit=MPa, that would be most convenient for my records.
value=4 unit=MPa
